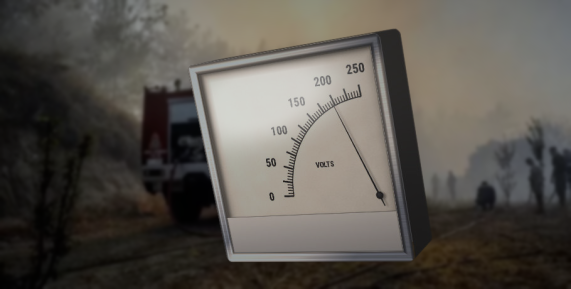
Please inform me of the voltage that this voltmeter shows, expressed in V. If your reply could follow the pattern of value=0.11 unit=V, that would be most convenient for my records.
value=200 unit=V
